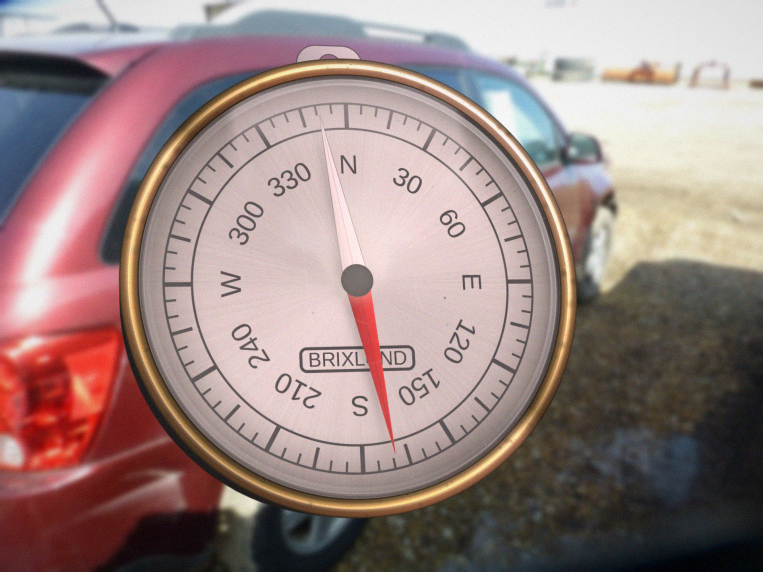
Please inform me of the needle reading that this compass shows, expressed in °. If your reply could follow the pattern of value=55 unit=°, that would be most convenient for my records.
value=170 unit=°
